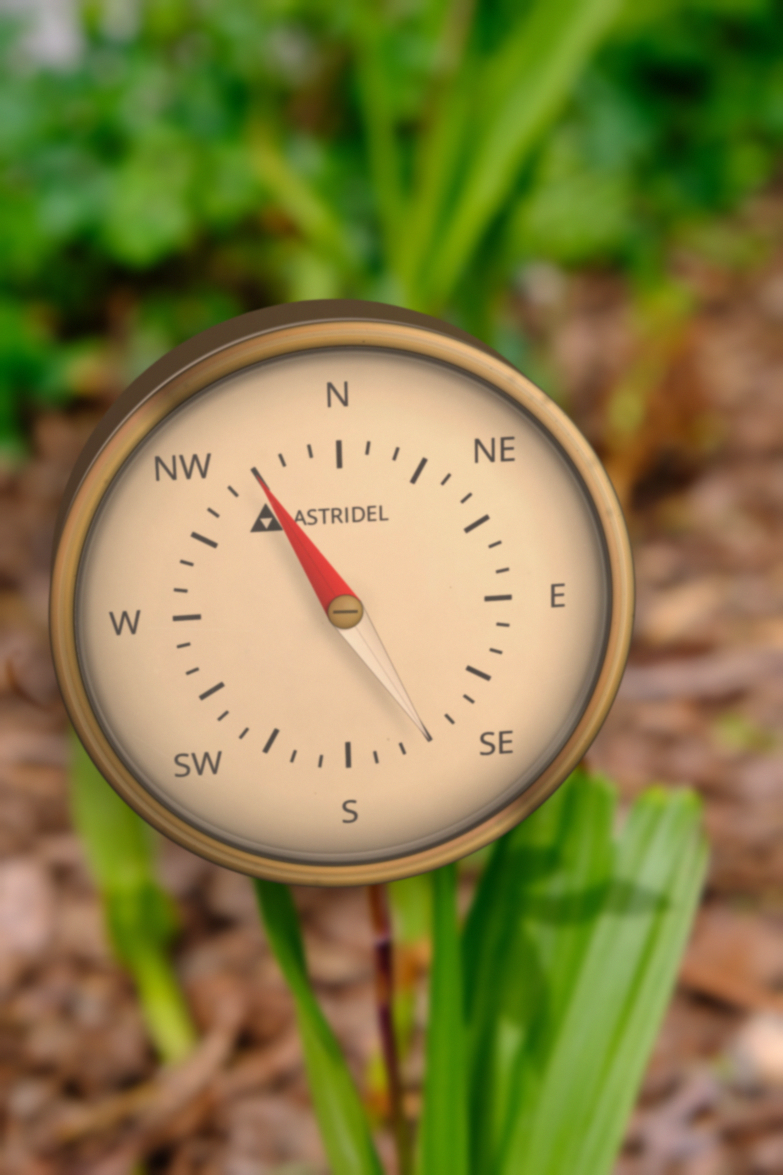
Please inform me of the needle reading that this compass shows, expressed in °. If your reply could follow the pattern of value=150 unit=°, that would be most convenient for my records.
value=330 unit=°
